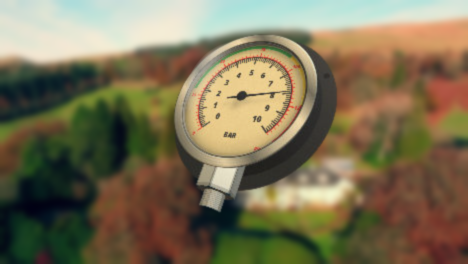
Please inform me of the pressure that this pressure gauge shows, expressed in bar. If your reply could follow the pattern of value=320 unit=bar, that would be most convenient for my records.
value=8 unit=bar
